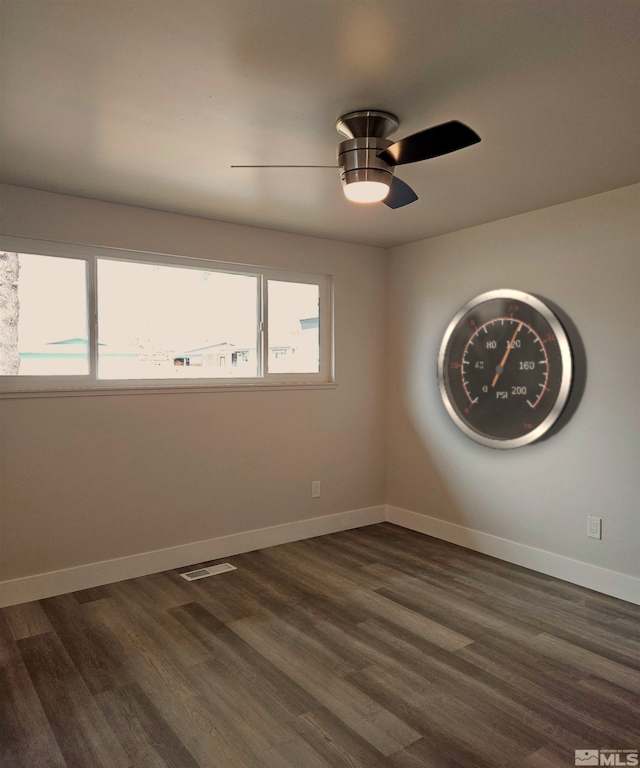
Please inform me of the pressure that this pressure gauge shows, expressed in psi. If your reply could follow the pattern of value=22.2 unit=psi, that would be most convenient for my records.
value=120 unit=psi
